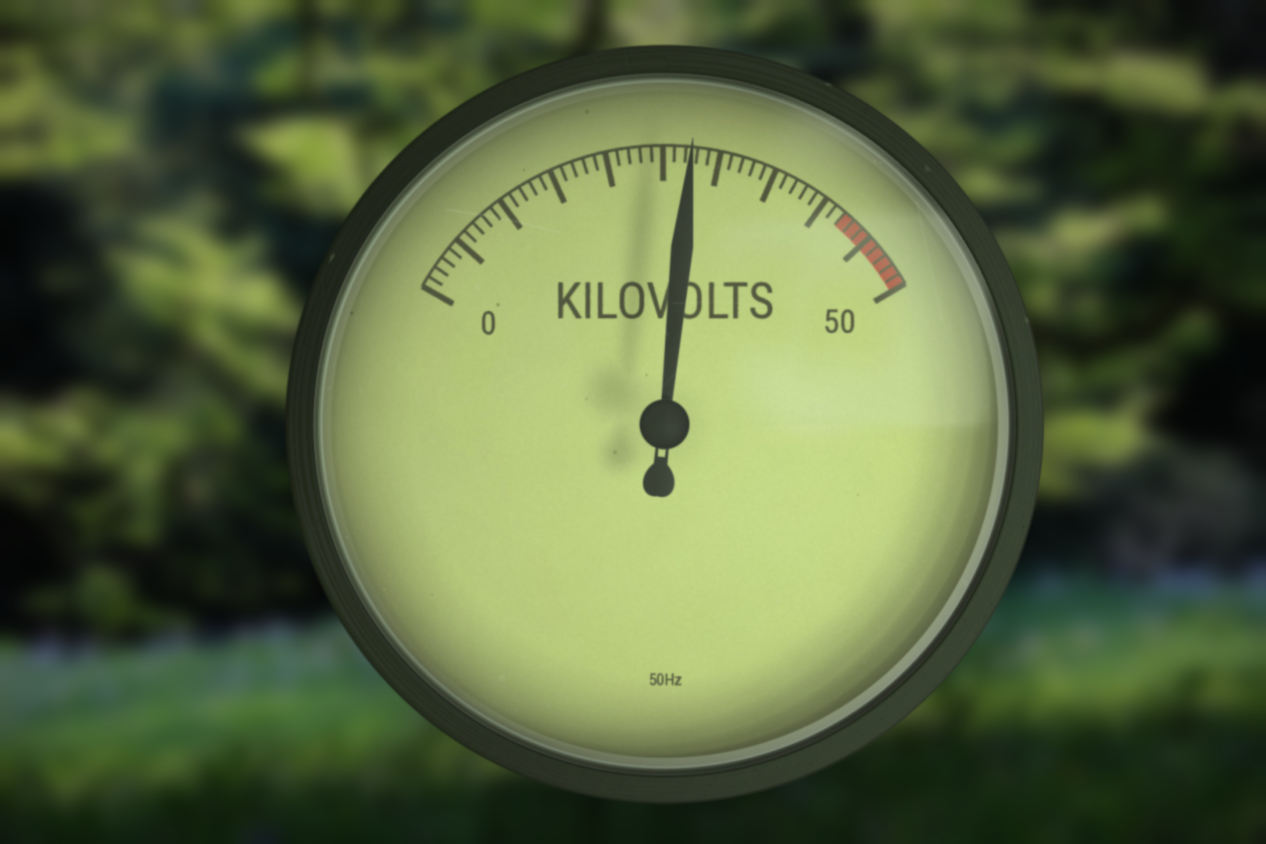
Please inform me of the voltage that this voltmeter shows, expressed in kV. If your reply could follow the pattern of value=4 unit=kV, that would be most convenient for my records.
value=27.5 unit=kV
